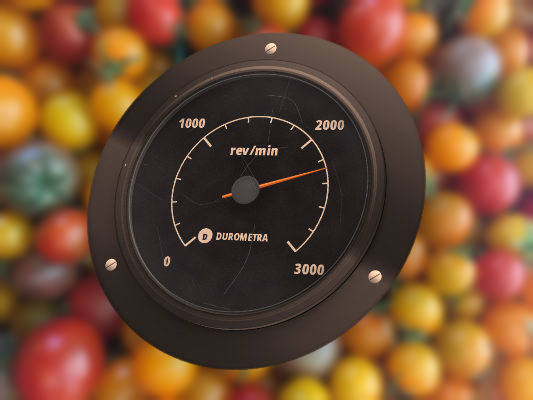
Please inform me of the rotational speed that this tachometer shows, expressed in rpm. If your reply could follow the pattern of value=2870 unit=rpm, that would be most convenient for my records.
value=2300 unit=rpm
